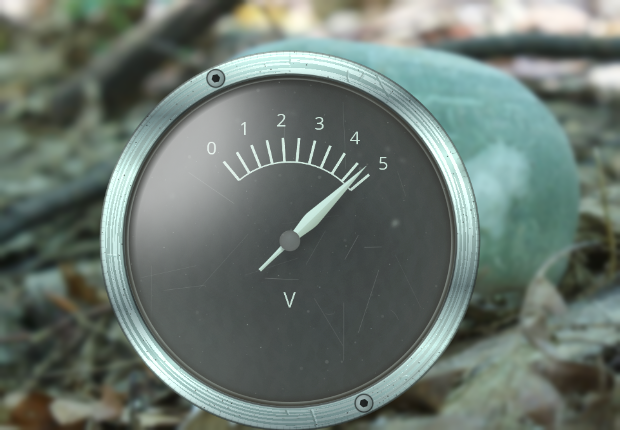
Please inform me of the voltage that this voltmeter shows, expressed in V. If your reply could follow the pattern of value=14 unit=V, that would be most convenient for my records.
value=4.75 unit=V
